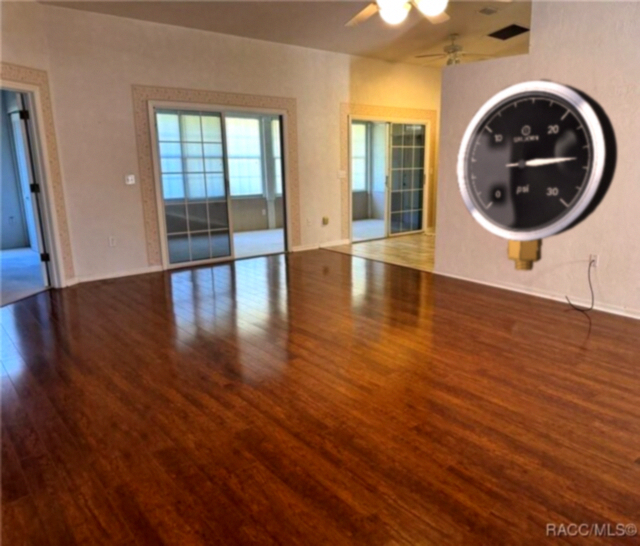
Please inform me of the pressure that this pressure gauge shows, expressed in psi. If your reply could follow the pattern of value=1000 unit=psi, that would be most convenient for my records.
value=25 unit=psi
